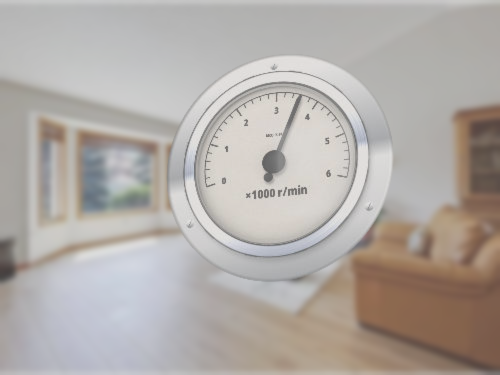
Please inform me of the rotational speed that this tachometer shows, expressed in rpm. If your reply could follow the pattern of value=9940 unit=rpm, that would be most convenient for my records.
value=3600 unit=rpm
